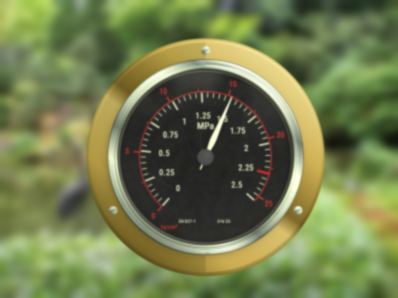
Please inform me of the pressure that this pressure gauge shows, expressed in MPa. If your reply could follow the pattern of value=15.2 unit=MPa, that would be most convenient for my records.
value=1.5 unit=MPa
